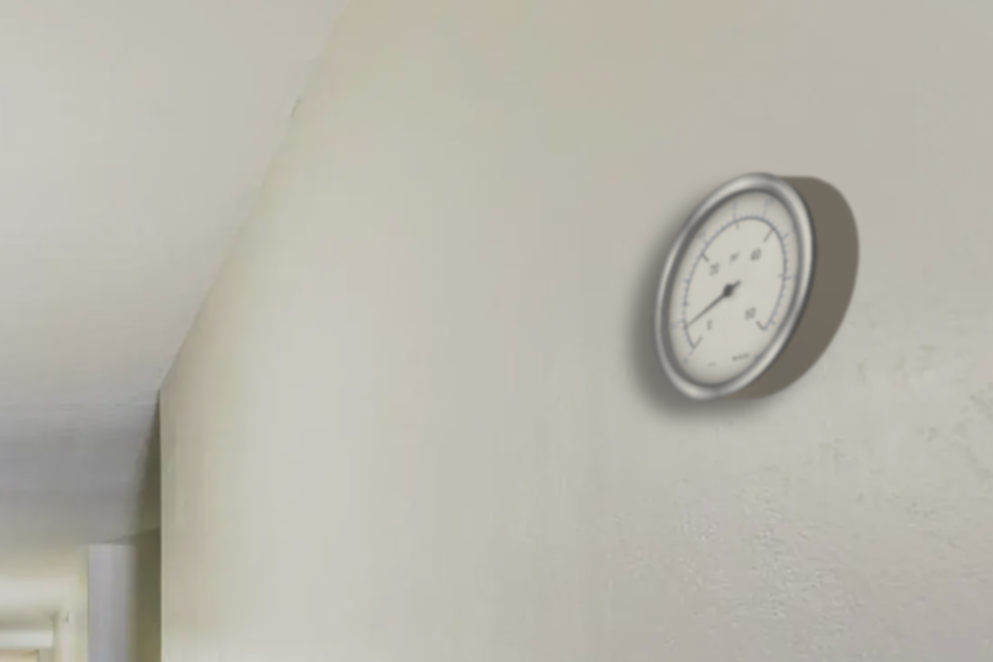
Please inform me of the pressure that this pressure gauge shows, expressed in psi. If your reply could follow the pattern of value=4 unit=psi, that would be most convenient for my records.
value=5 unit=psi
